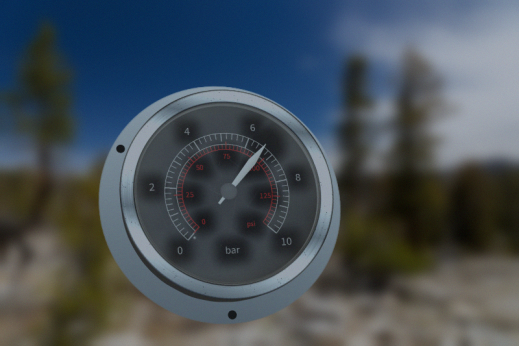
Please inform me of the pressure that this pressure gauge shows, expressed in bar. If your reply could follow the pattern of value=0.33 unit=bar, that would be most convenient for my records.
value=6.6 unit=bar
